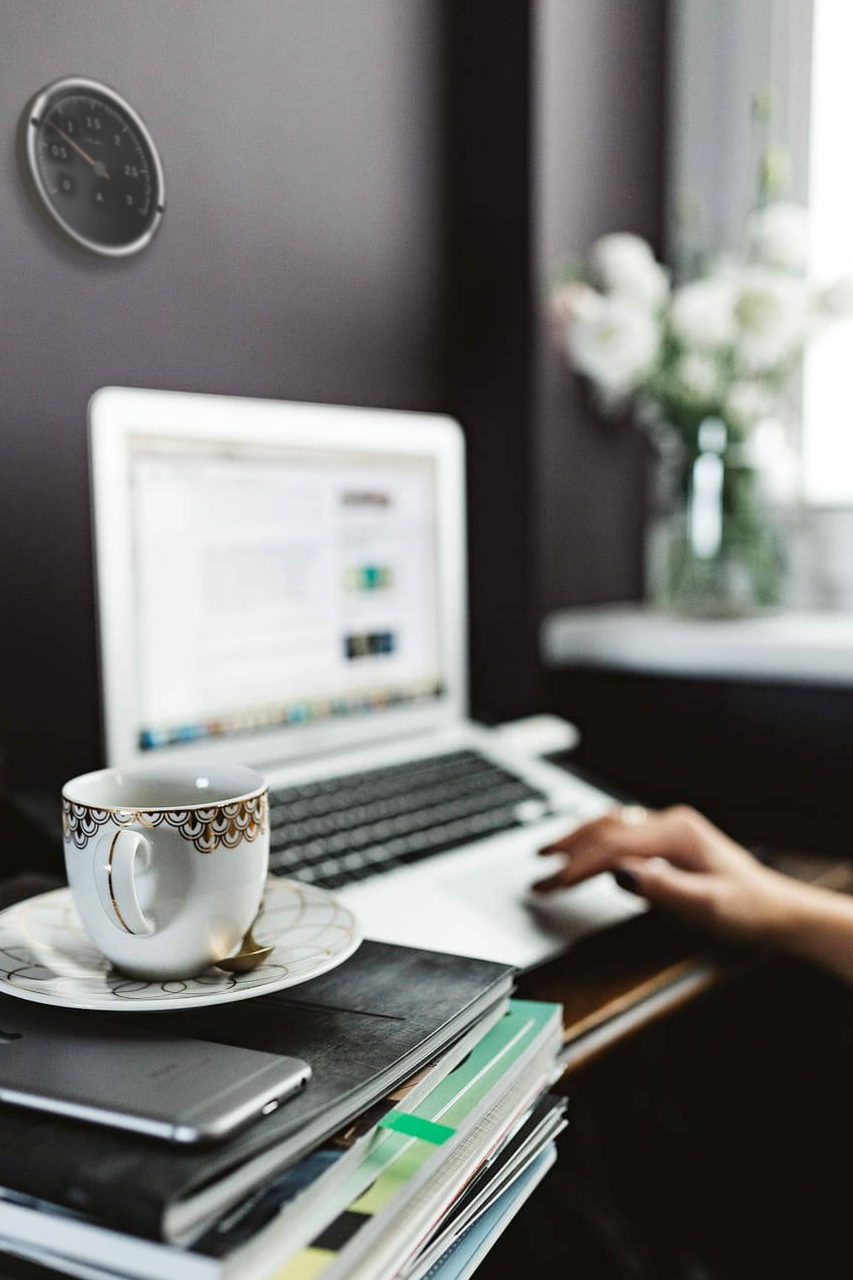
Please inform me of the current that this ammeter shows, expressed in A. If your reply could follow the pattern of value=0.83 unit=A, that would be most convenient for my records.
value=0.75 unit=A
